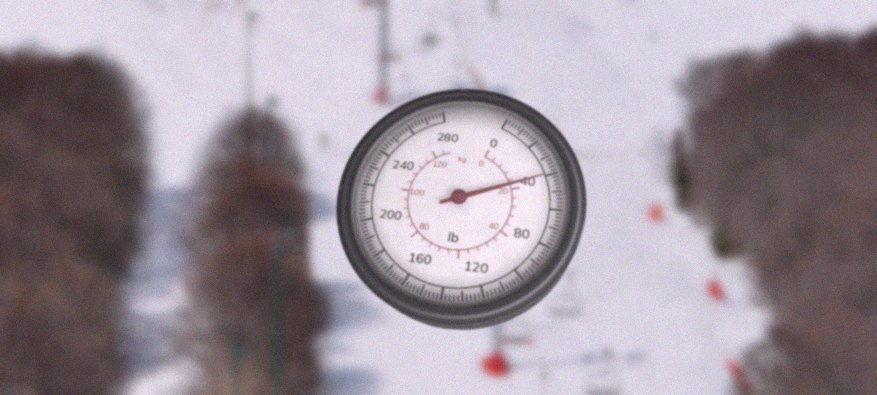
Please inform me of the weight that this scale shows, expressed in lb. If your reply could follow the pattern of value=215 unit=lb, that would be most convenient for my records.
value=40 unit=lb
